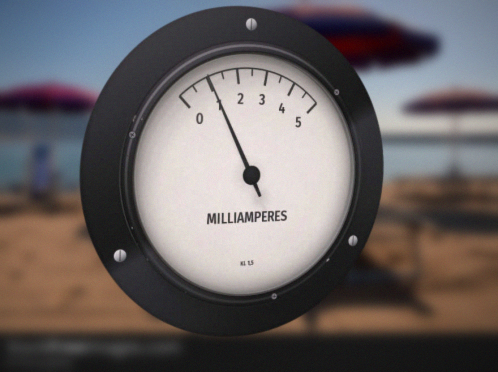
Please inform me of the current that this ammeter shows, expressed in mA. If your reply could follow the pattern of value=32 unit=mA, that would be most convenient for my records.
value=1 unit=mA
